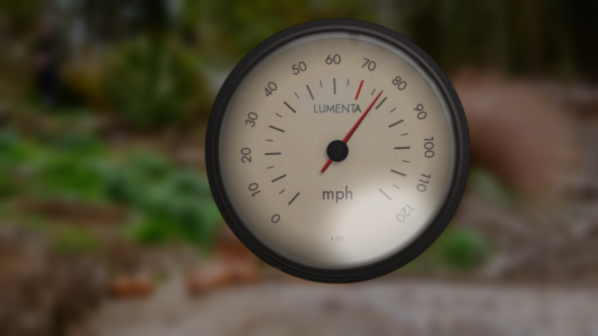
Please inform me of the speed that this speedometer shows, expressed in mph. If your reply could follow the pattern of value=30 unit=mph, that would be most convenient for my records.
value=77.5 unit=mph
